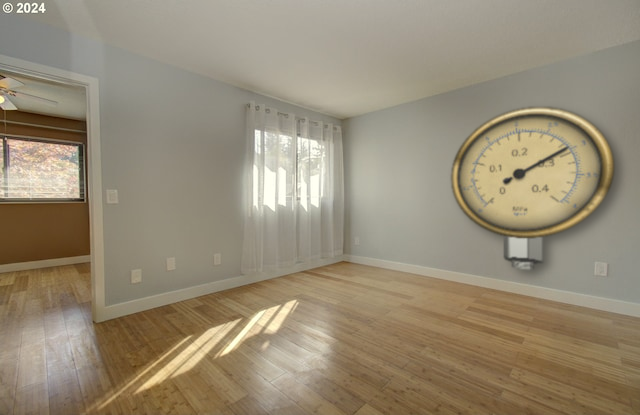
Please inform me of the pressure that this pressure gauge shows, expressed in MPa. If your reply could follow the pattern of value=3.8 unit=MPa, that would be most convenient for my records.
value=0.29 unit=MPa
